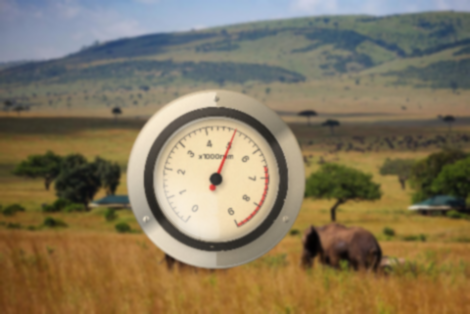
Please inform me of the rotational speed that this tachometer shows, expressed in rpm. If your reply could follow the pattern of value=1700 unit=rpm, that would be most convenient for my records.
value=5000 unit=rpm
